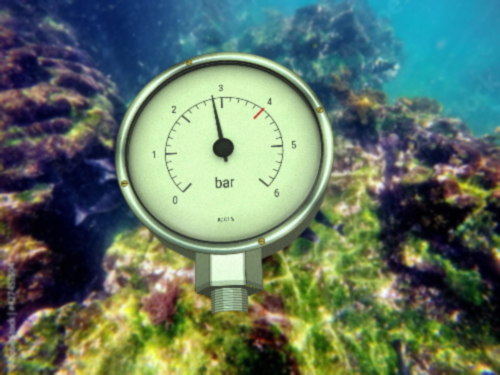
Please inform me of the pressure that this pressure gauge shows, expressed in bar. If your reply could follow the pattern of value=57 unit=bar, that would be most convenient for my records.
value=2.8 unit=bar
